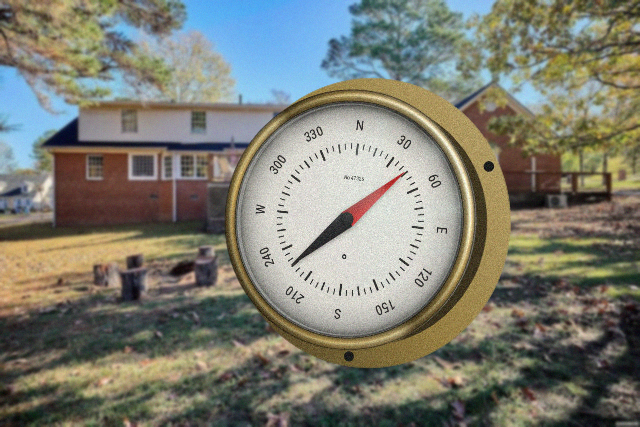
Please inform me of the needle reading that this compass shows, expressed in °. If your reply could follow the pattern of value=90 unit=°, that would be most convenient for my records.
value=45 unit=°
